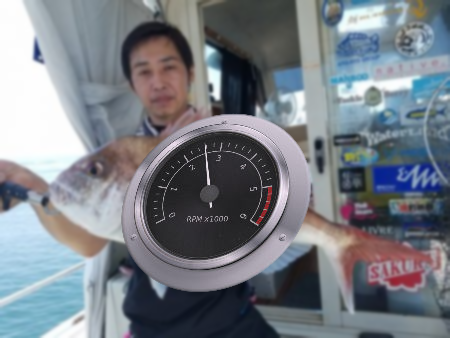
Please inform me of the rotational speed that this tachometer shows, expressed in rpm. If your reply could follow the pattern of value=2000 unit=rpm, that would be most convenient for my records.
value=2600 unit=rpm
